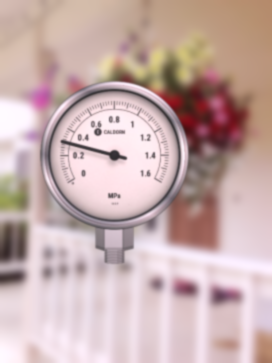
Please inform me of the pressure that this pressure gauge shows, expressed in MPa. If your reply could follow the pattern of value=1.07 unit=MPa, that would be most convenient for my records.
value=0.3 unit=MPa
